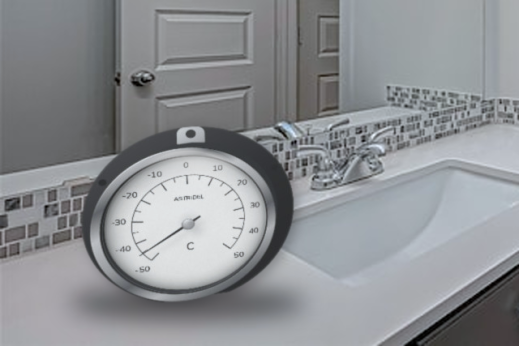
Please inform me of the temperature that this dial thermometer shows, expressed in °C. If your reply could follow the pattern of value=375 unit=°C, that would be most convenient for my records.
value=-45 unit=°C
